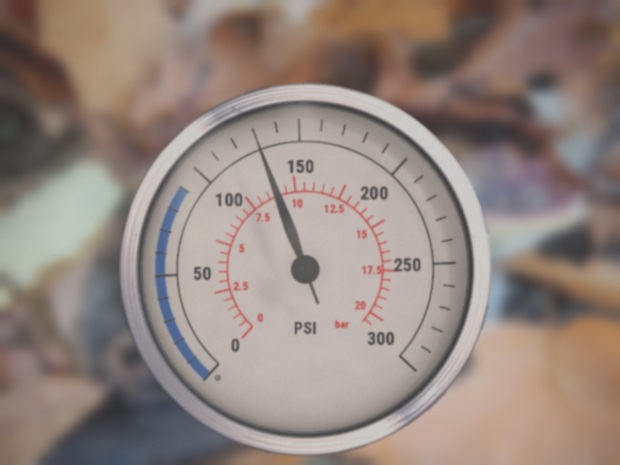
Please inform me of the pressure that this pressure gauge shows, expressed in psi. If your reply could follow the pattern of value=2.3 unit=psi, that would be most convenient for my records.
value=130 unit=psi
